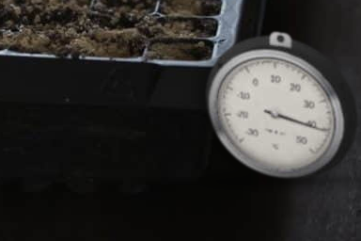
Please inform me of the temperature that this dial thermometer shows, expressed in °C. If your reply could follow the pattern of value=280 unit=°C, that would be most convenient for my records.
value=40 unit=°C
